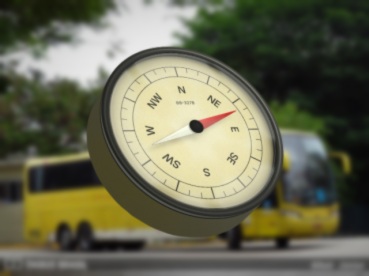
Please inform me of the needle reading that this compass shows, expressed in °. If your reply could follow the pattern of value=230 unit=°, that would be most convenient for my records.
value=70 unit=°
